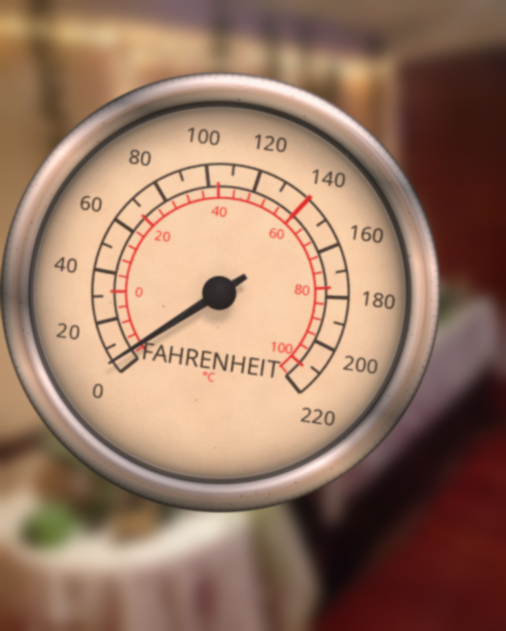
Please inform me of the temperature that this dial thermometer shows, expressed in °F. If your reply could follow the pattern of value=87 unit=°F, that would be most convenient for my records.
value=5 unit=°F
